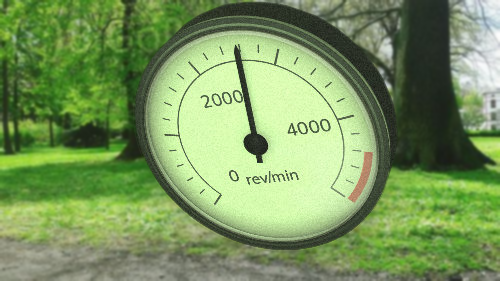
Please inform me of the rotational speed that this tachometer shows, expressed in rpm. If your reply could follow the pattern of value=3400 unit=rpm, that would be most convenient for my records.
value=2600 unit=rpm
